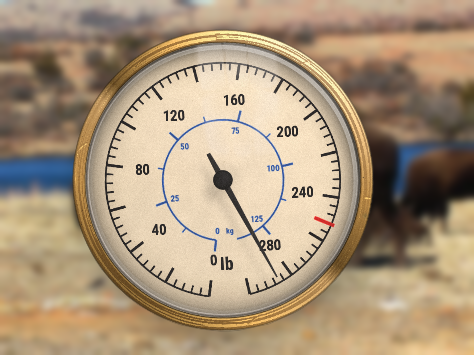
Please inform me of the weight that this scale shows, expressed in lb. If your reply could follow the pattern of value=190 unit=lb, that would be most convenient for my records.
value=286 unit=lb
